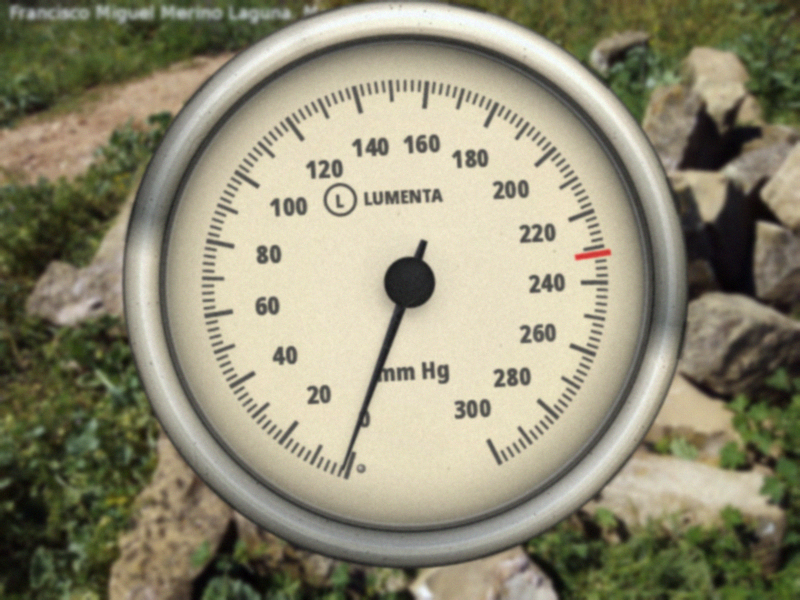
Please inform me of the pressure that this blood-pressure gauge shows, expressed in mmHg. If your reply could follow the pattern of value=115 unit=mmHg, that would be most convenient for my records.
value=2 unit=mmHg
